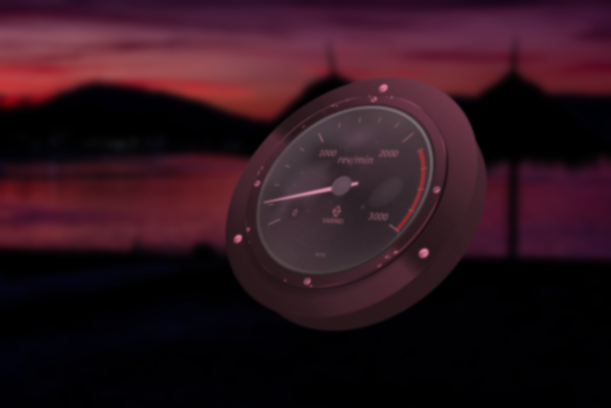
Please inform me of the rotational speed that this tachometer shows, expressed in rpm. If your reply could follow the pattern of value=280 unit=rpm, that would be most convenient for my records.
value=200 unit=rpm
